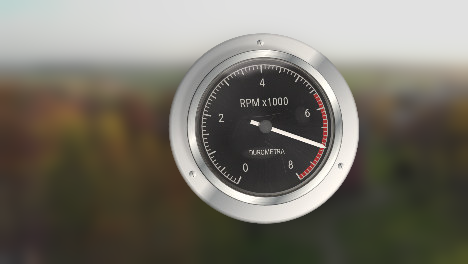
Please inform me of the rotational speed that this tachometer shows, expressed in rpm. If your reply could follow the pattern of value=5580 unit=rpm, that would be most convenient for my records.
value=7000 unit=rpm
